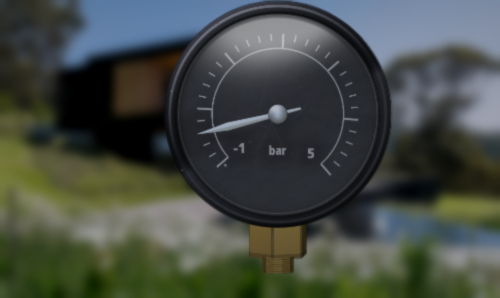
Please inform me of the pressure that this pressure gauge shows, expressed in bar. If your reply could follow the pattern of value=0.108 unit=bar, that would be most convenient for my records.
value=-0.4 unit=bar
